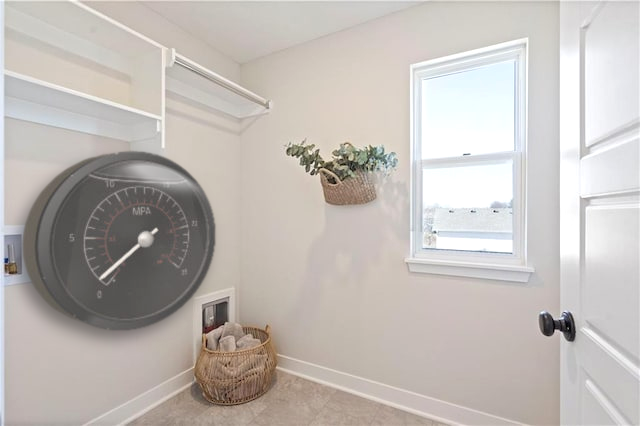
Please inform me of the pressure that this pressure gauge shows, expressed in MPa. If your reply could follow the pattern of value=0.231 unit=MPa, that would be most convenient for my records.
value=1 unit=MPa
